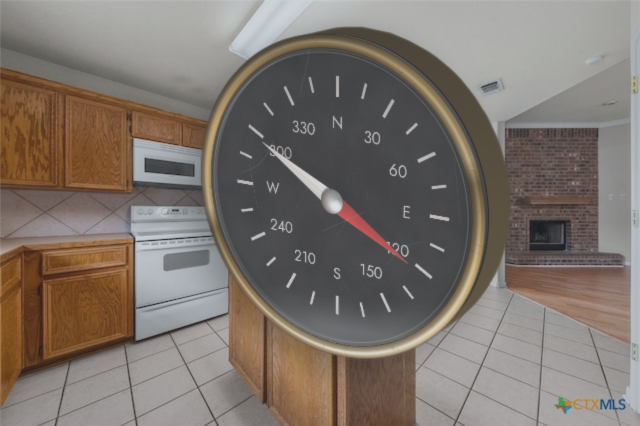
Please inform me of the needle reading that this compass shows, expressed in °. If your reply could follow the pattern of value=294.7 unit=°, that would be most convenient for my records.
value=120 unit=°
